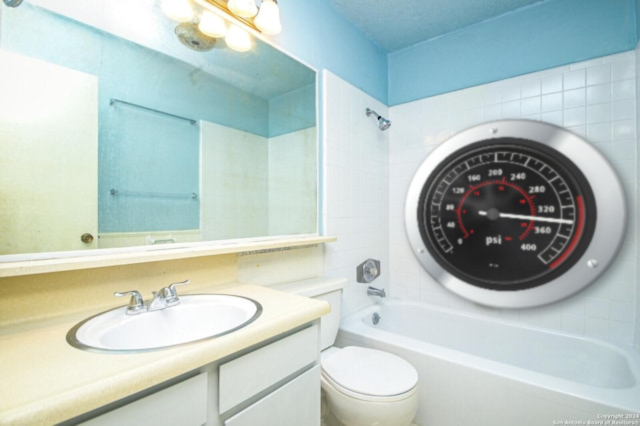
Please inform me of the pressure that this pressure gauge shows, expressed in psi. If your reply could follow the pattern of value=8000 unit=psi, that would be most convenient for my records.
value=340 unit=psi
